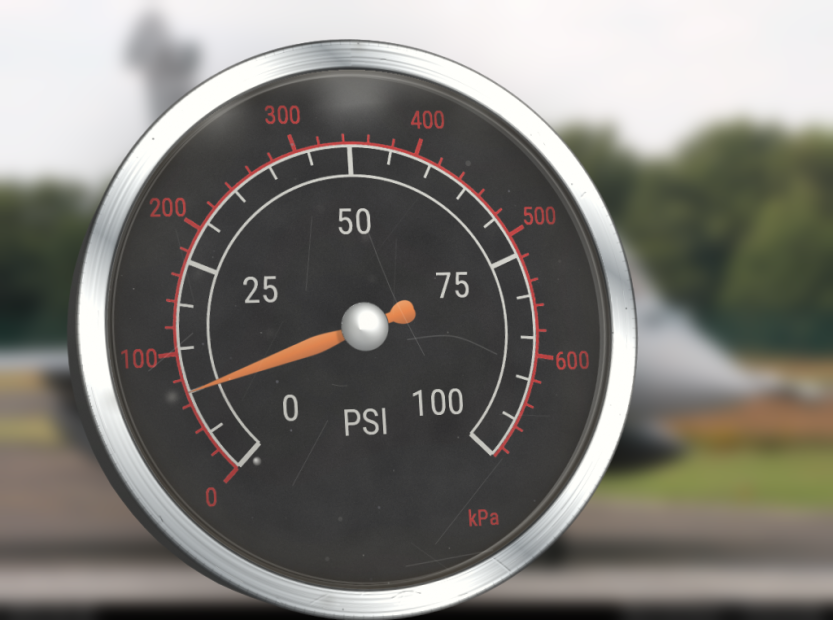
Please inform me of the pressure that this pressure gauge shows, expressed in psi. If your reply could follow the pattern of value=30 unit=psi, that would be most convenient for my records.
value=10 unit=psi
